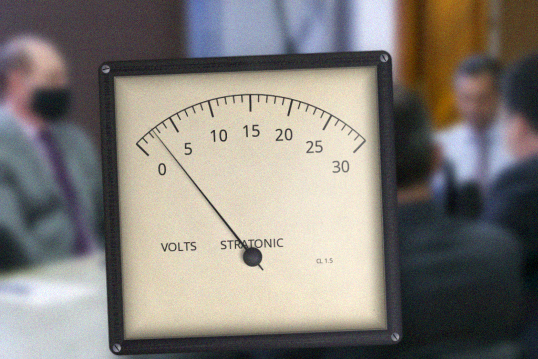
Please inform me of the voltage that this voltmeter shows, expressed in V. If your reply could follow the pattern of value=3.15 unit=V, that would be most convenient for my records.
value=2.5 unit=V
